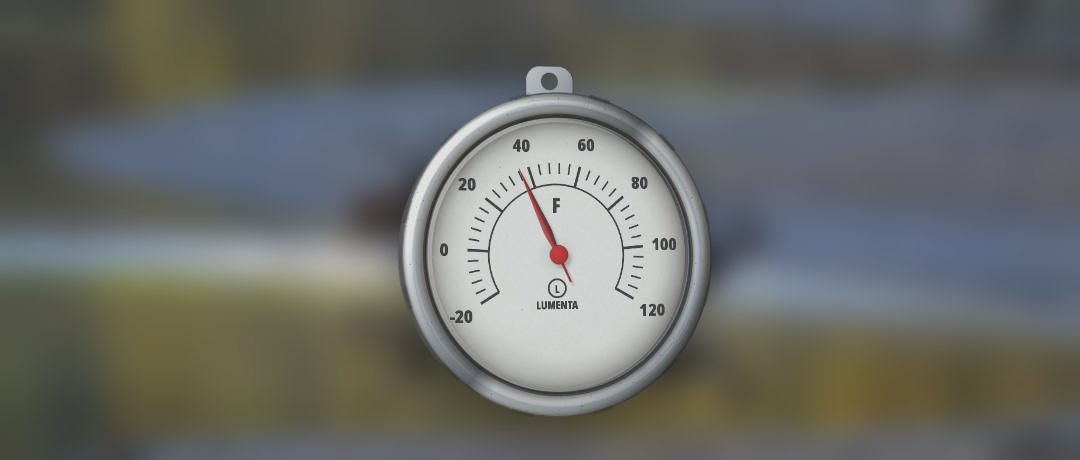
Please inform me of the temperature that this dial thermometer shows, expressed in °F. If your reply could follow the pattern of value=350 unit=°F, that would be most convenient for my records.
value=36 unit=°F
